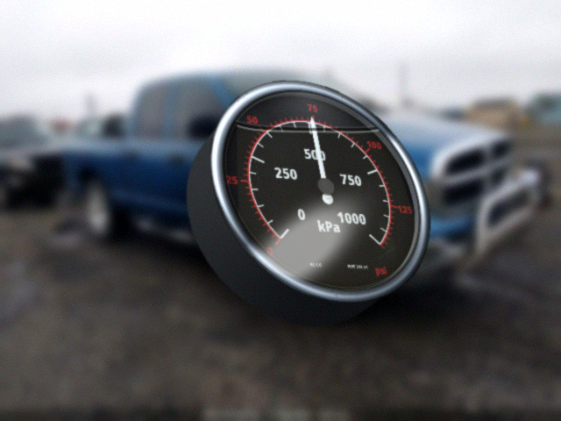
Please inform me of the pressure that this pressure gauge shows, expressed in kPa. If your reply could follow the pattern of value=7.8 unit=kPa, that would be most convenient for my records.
value=500 unit=kPa
